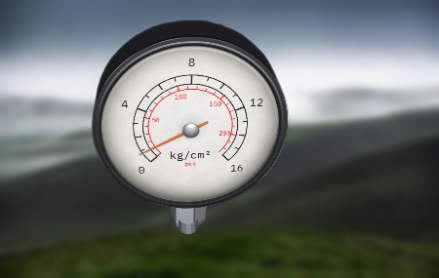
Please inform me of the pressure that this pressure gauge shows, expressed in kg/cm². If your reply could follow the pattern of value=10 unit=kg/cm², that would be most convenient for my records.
value=1 unit=kg/cm²
